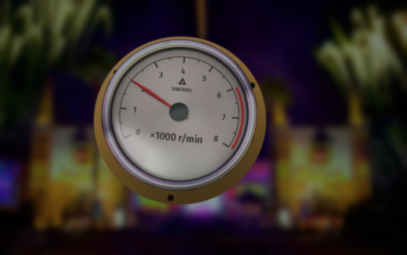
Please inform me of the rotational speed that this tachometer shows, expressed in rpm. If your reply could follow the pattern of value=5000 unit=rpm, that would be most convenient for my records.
value=2000 unit=rpm
